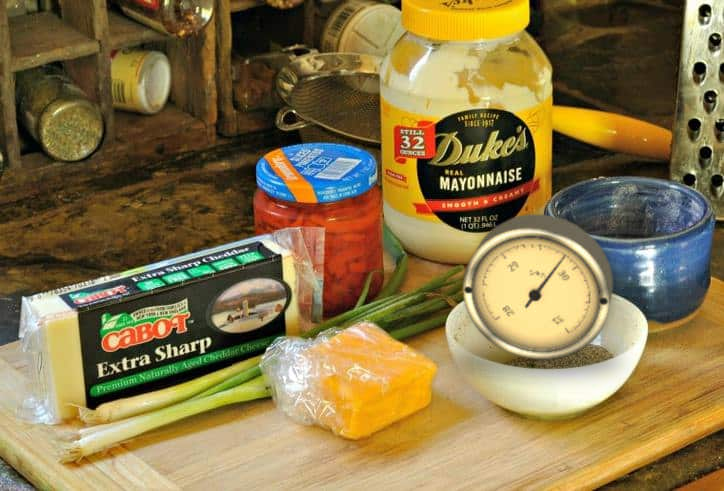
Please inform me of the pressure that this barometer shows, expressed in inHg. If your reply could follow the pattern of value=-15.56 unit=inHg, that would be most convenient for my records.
value=29.8 unit=inHg
